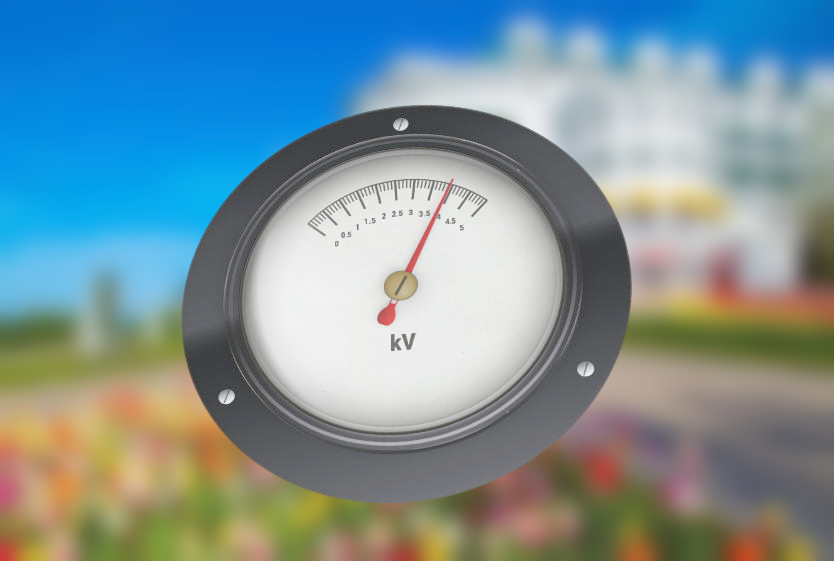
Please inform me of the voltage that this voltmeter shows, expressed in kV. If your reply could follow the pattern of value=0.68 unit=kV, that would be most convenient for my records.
value=4 unit=kV
